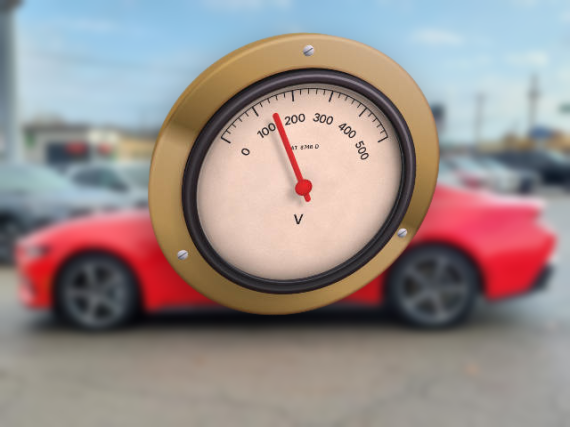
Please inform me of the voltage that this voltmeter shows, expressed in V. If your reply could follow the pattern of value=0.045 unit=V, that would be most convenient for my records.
value=140 unit=V
